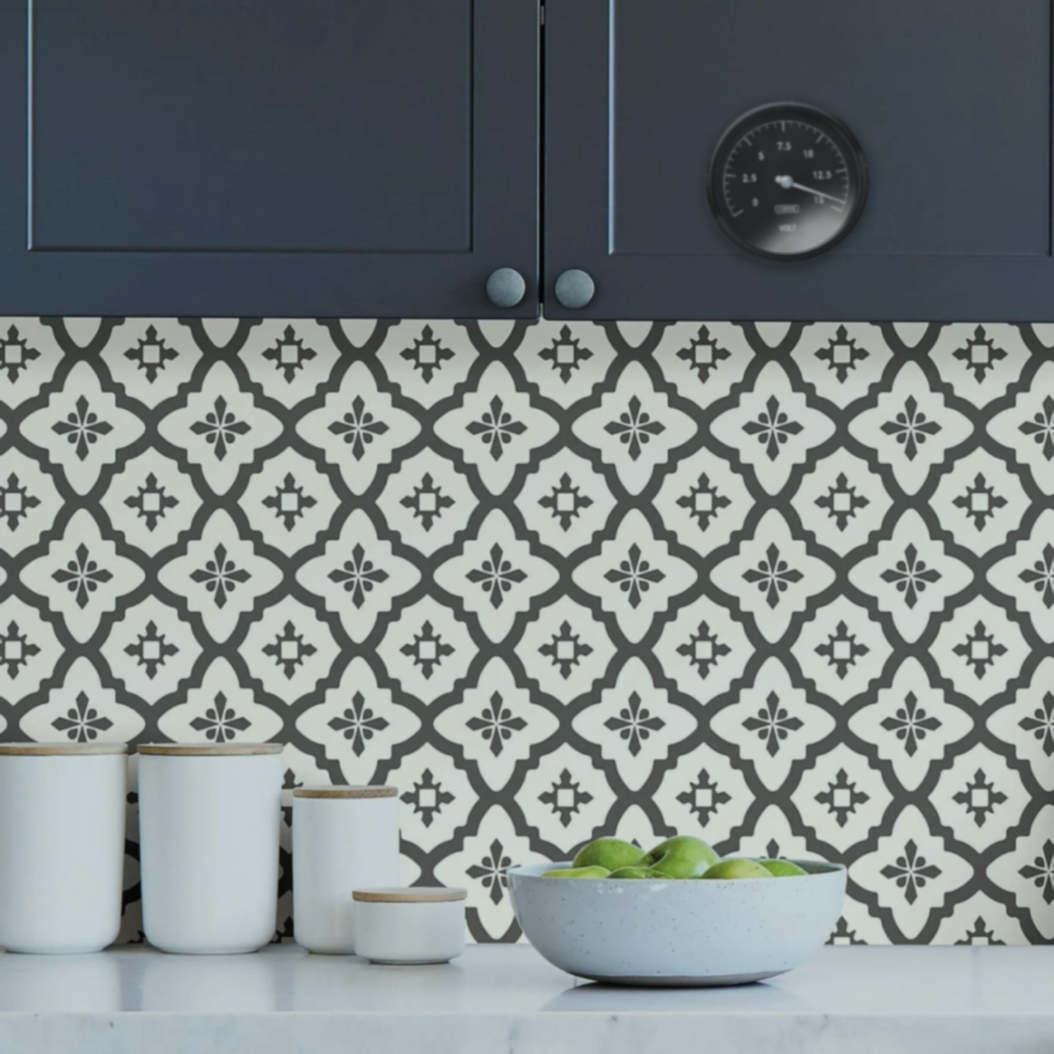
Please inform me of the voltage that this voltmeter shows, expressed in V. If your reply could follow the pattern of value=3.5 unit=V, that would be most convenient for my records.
value=14.5 unit=V
